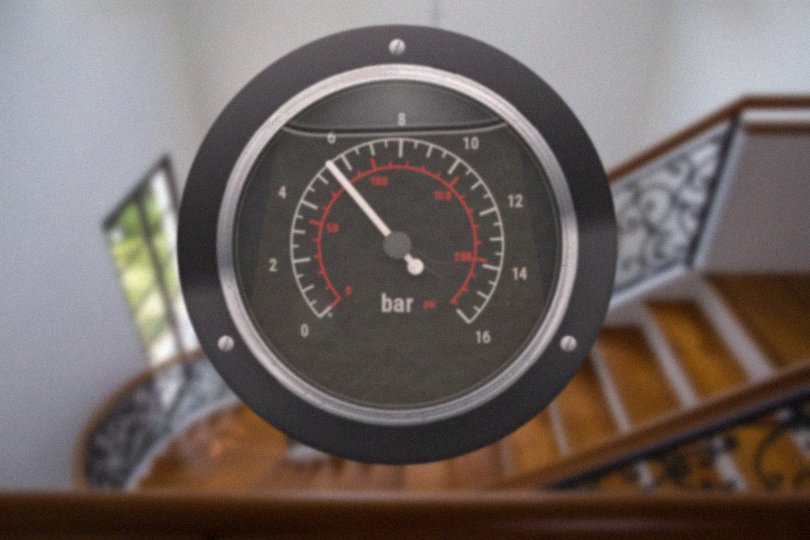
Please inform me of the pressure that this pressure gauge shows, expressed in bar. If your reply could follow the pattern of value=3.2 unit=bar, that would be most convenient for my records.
value=5.5 unit=bar
